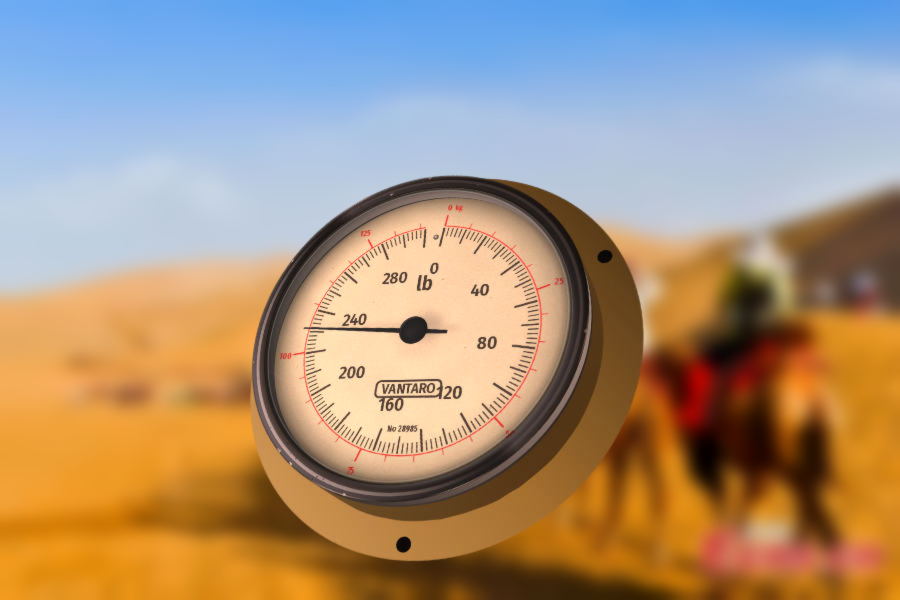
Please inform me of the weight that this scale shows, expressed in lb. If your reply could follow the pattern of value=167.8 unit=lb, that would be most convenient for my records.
value=230 unit=lb
